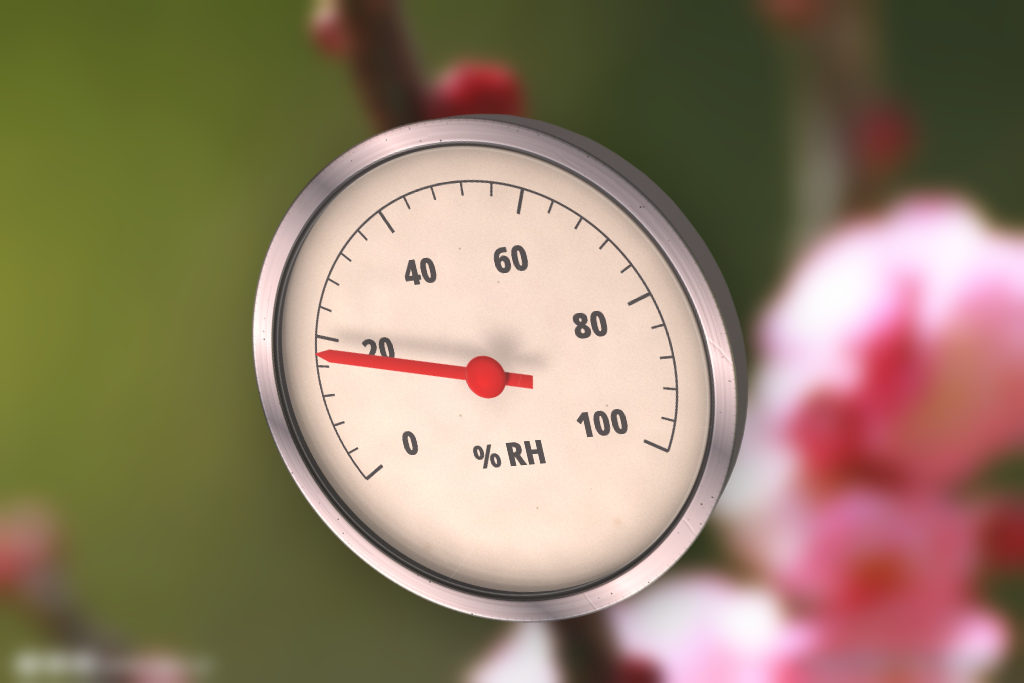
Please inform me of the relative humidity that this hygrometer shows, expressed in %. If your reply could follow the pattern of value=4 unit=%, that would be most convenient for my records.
value=18 unit=%
